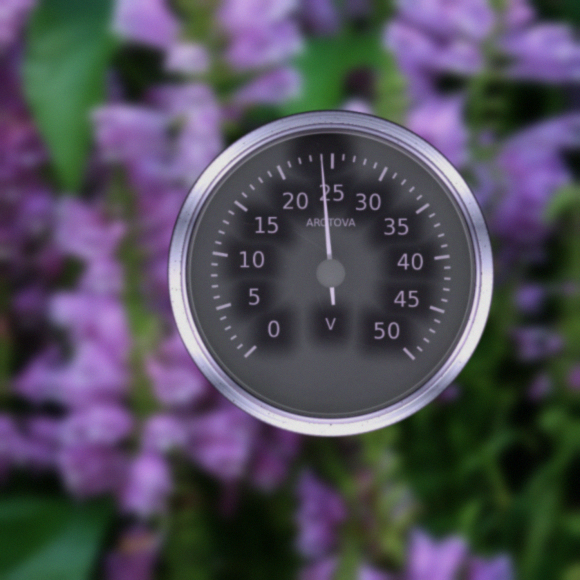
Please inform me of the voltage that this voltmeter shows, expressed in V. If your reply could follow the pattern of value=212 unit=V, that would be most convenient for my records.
value=24 unit=V
